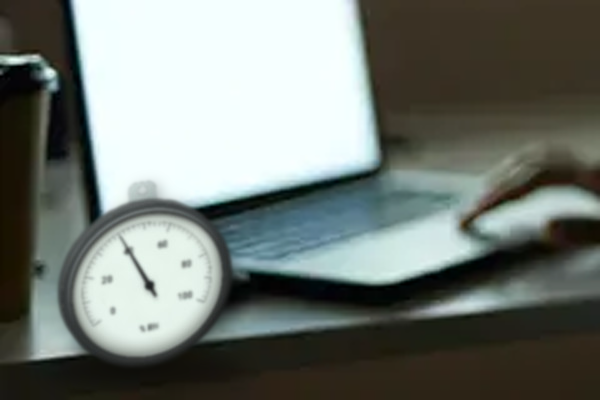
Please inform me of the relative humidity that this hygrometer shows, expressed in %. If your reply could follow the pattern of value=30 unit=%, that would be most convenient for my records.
value=40 unit=%
